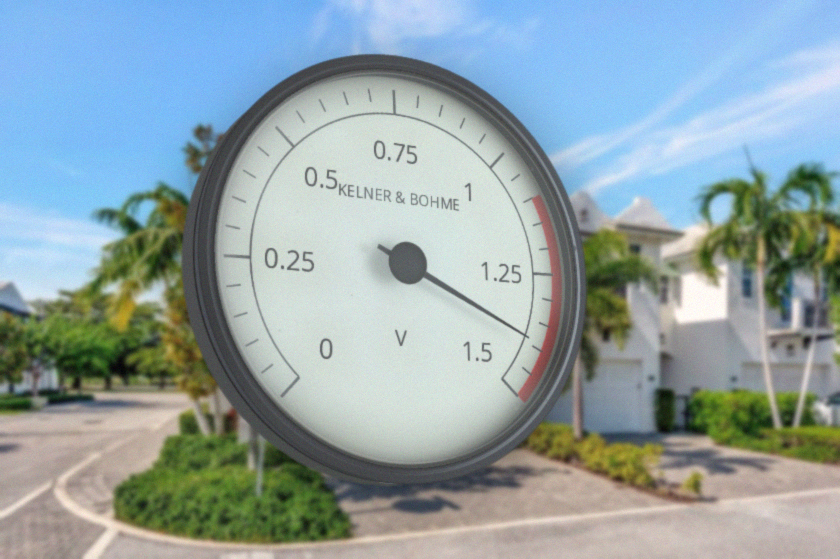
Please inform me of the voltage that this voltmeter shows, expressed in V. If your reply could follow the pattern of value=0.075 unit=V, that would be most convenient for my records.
value=1.4 unit=V
